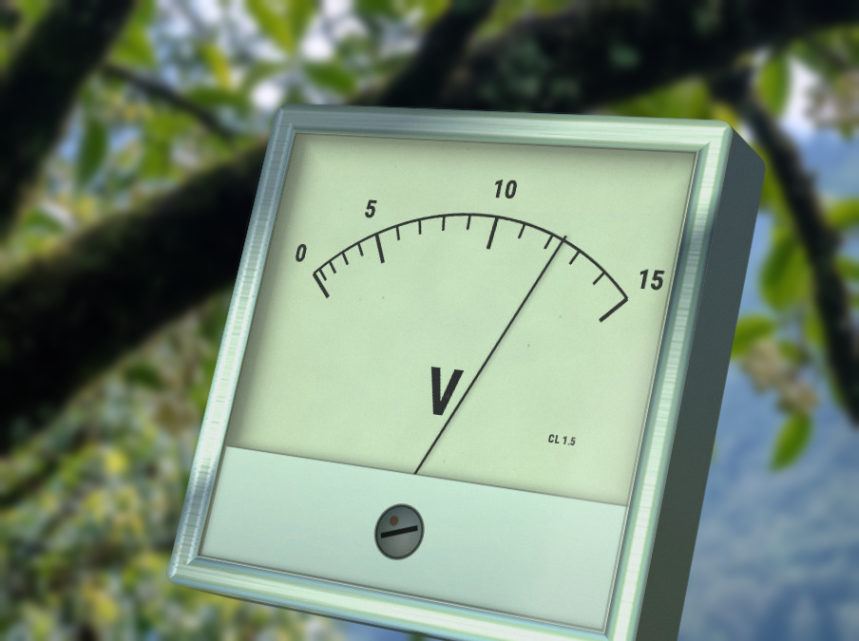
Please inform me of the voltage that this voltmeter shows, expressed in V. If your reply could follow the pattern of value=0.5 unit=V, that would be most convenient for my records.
value=12.5 unit=V
